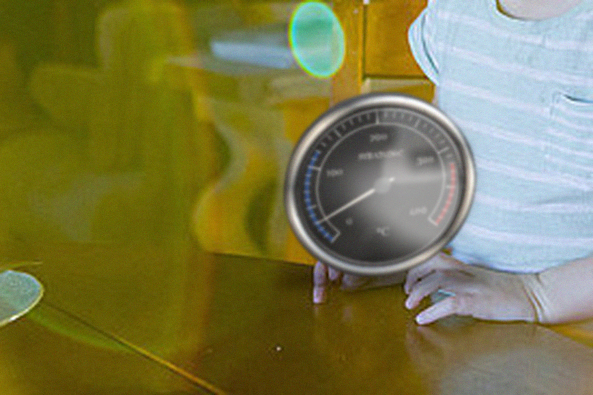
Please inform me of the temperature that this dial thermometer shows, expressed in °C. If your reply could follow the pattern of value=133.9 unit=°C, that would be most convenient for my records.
value=30 unit=°C
